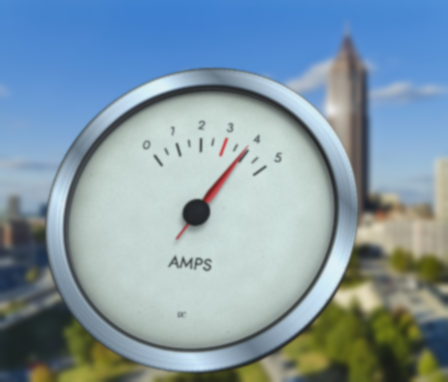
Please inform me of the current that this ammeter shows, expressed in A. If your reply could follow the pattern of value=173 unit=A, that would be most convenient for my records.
value=4 unit=A
